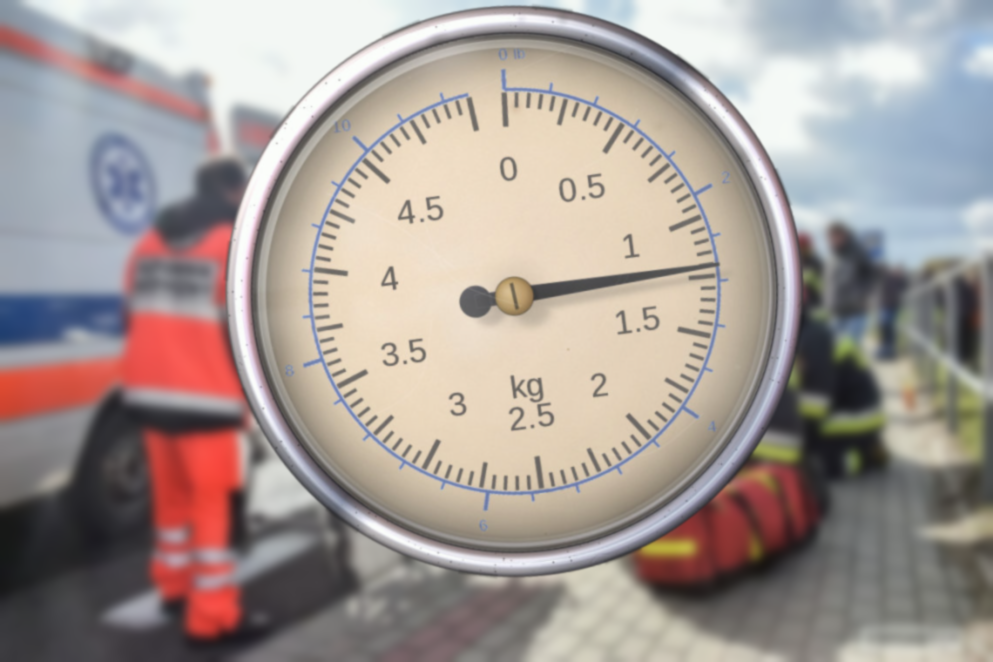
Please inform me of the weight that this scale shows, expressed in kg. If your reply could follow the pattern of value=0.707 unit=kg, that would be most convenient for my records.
value=1.2 unit=kg
